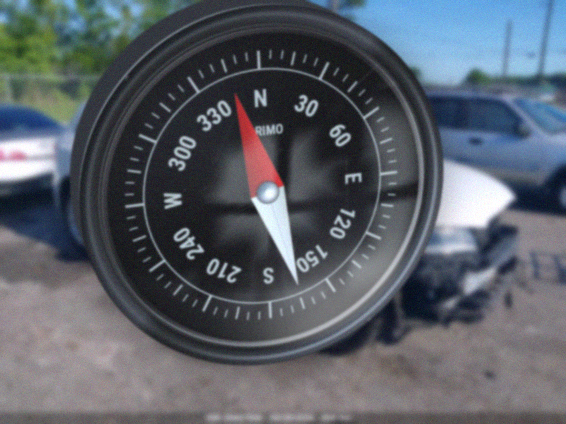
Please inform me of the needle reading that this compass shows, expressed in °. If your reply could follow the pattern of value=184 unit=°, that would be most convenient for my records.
value=345 unit=°
